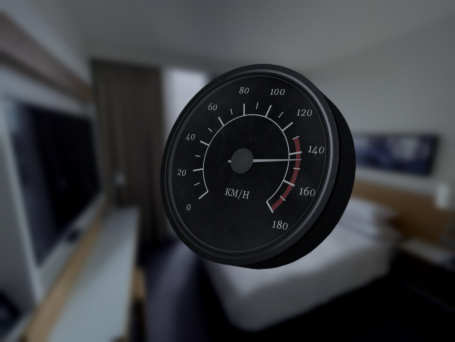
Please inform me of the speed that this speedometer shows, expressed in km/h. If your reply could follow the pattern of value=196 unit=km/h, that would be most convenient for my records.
value=145 unit=km/h
